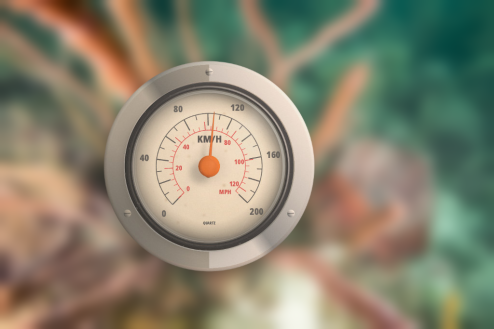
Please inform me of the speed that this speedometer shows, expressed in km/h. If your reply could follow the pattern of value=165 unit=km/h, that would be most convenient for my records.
value=105 unit=km/h
